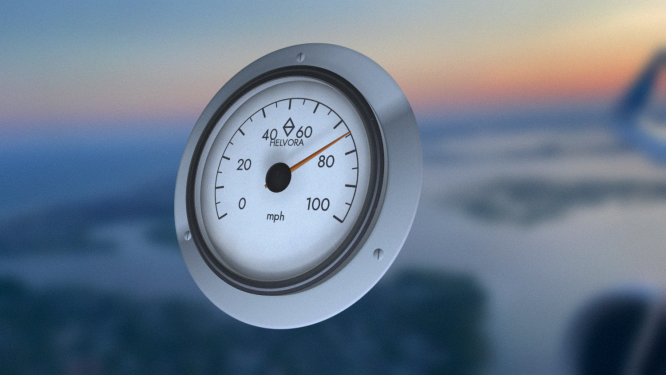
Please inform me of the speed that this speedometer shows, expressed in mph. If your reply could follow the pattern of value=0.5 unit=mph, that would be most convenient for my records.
value=75 unit=mph
